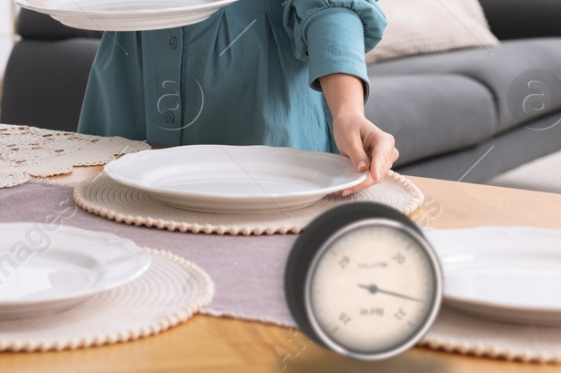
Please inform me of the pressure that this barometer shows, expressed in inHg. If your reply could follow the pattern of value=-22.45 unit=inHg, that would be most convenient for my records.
value=30.7 unit=inHg
